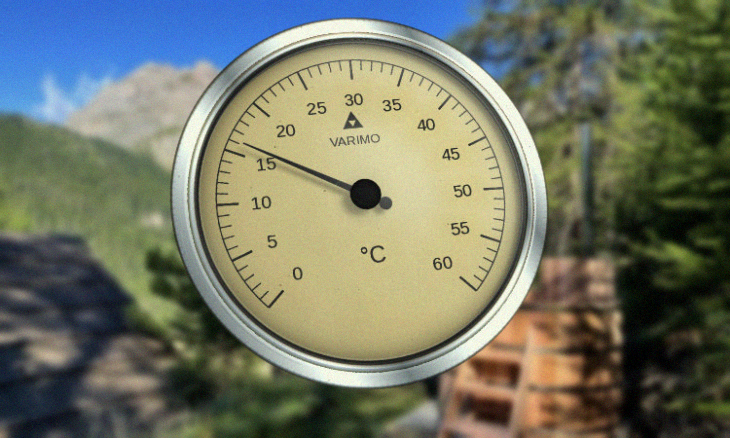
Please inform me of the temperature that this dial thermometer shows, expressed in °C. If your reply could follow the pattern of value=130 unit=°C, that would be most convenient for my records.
value=16 unit=°C
